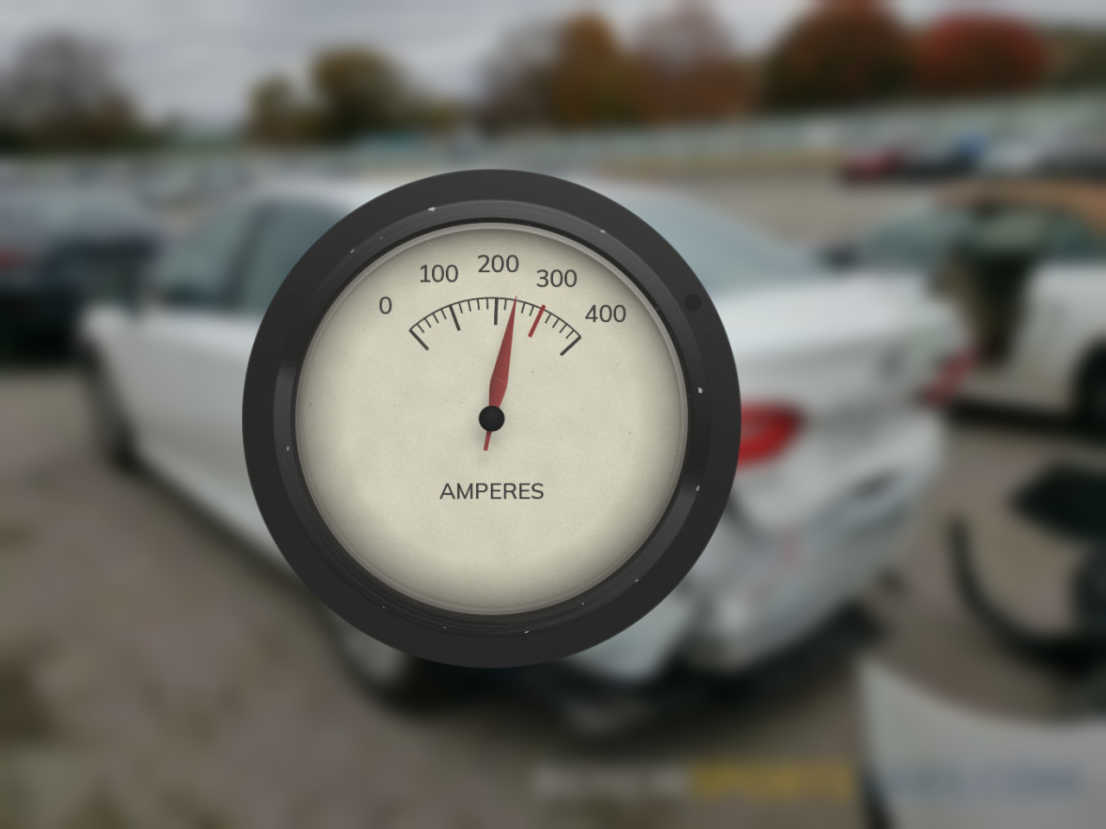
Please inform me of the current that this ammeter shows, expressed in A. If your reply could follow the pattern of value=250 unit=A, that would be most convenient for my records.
value=240 unit=A
